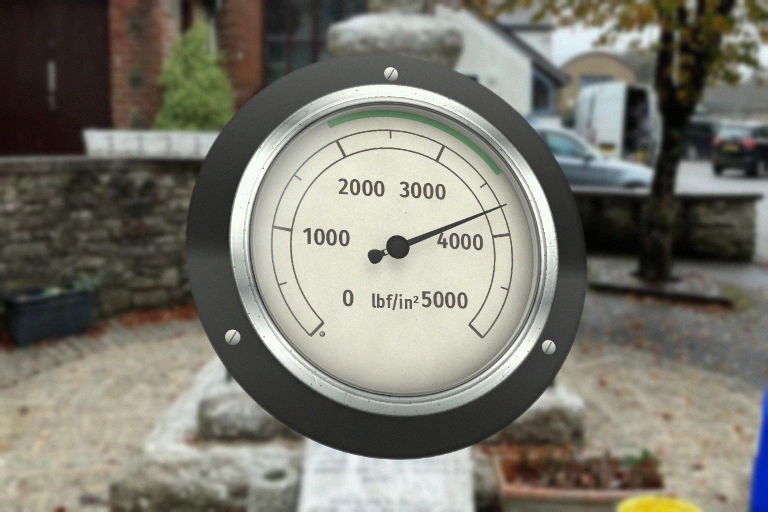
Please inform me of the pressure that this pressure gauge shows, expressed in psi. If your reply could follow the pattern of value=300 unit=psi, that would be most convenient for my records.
value=3750 unit=psi
